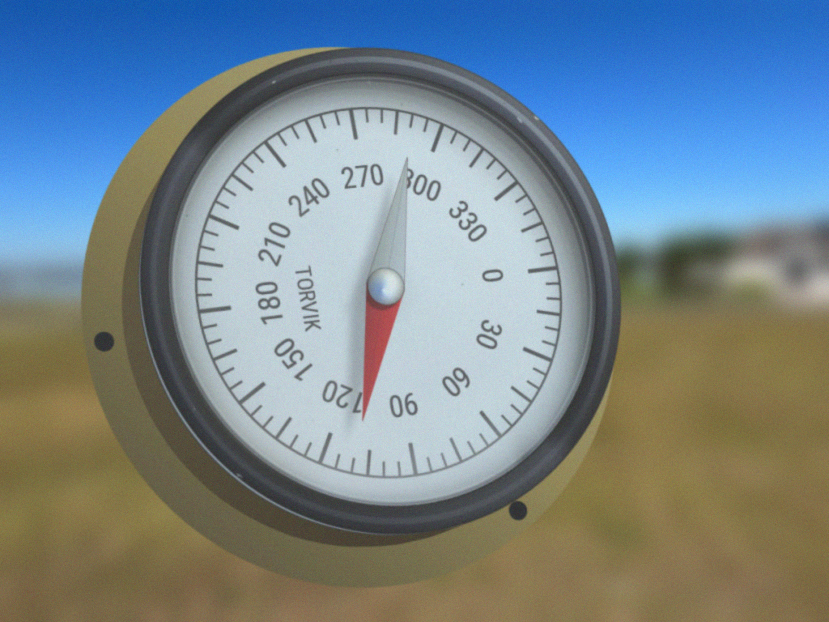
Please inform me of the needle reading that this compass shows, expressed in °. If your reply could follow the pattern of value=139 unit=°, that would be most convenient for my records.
value=110 unit=°
